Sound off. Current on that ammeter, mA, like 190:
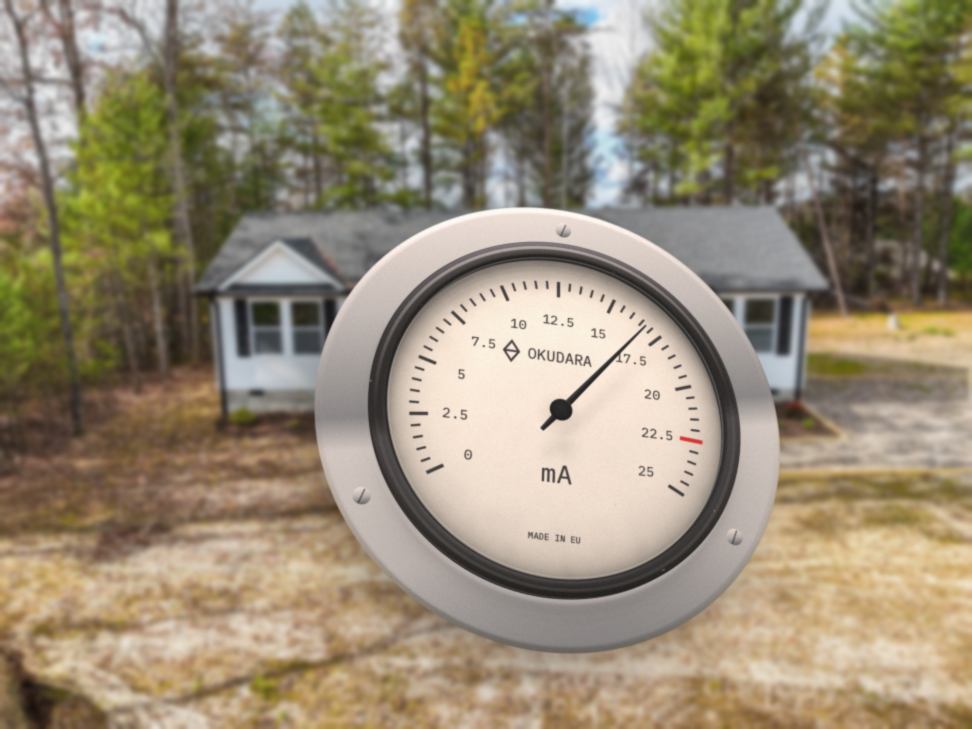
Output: 16.75
